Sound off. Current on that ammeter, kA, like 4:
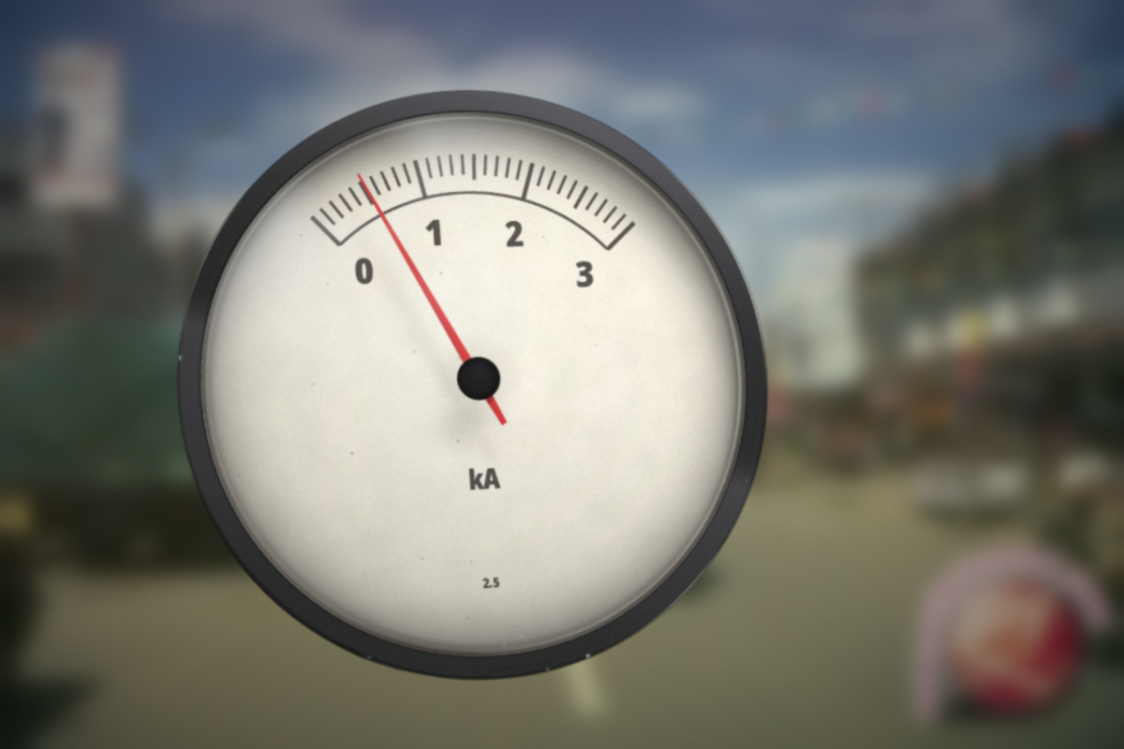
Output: 0.5
